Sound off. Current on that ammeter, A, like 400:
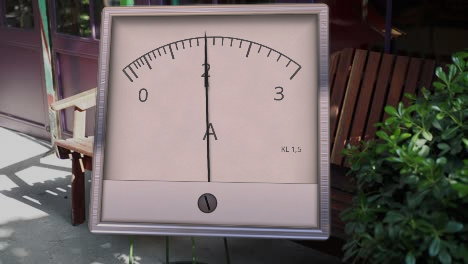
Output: 2
